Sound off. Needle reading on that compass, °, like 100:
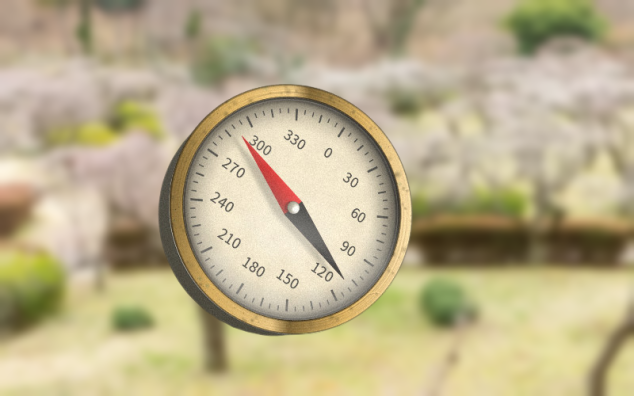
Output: 290
